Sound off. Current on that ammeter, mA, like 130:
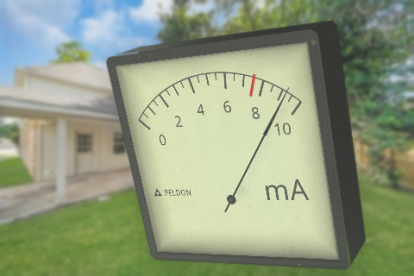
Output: 9.25
